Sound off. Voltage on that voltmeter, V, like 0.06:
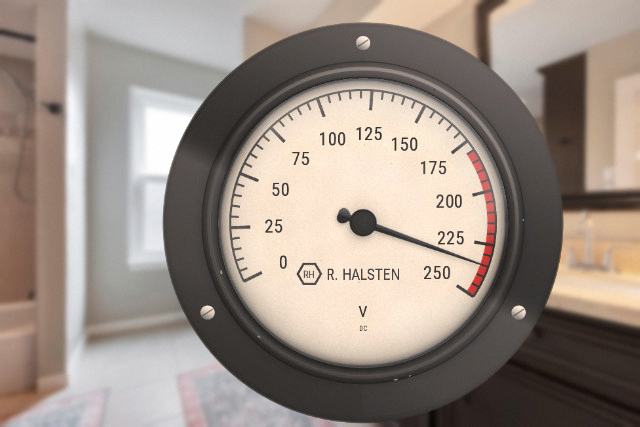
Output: 235
